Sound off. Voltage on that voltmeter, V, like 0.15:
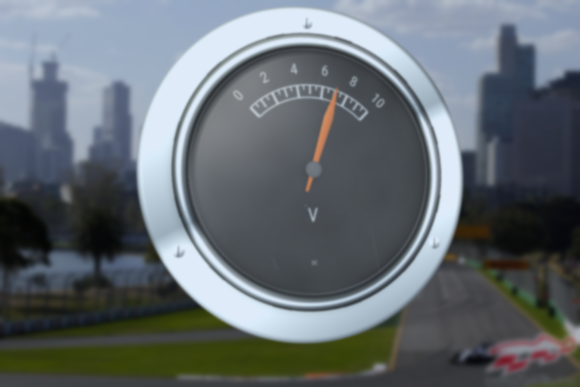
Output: 7
